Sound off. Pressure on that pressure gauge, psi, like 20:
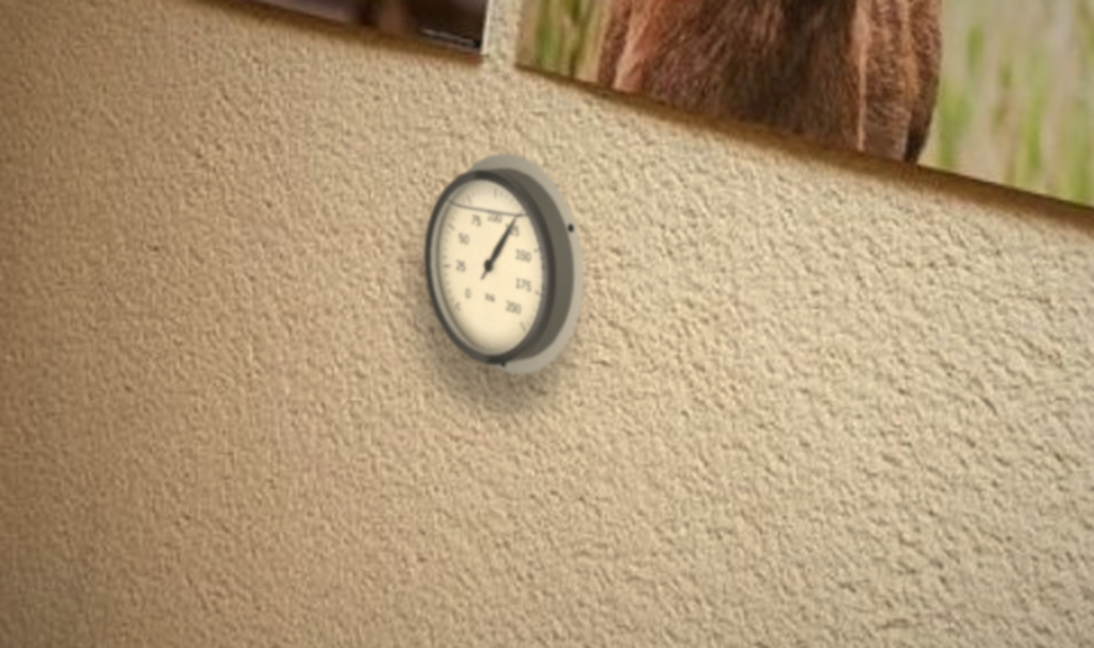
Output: 125
